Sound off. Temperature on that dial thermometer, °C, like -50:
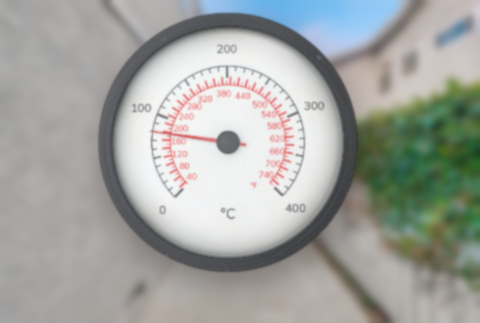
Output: 80
